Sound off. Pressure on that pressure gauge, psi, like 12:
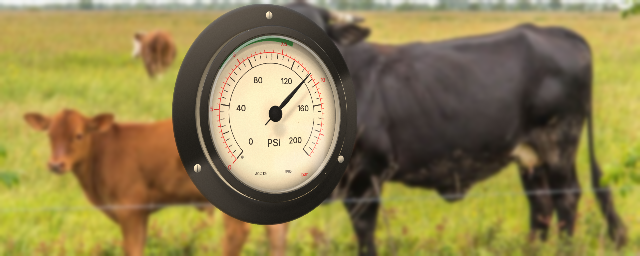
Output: 135
